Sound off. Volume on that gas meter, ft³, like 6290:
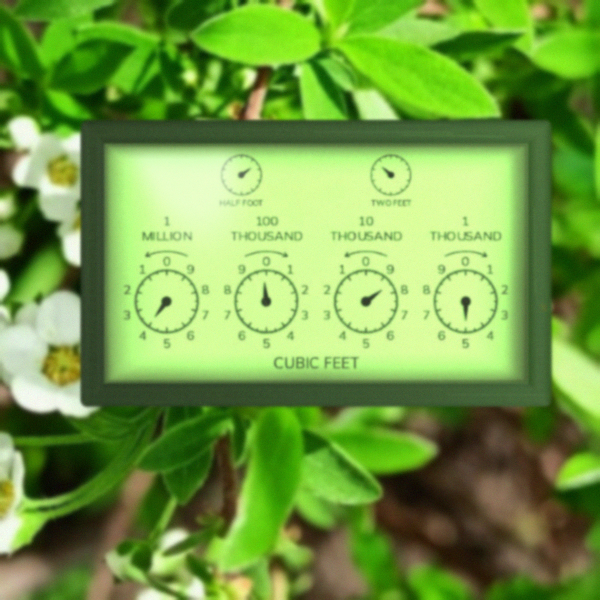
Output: 398500
